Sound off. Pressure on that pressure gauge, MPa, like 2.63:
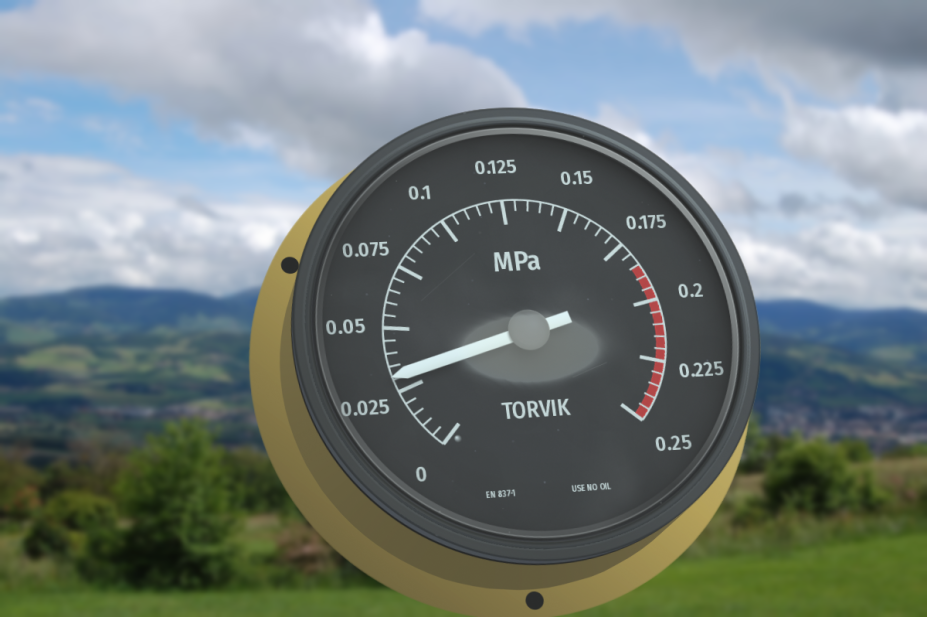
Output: 0.03
